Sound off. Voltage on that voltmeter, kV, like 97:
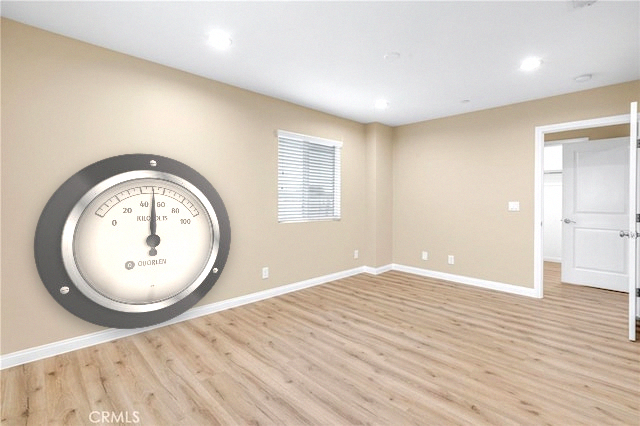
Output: 50
